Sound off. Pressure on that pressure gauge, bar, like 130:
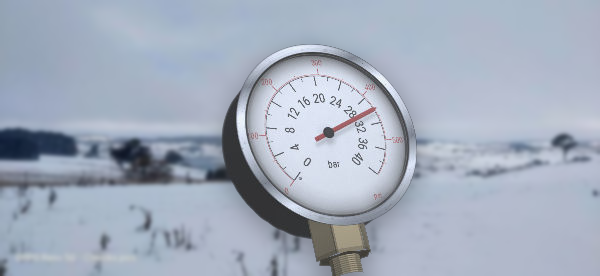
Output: 30
